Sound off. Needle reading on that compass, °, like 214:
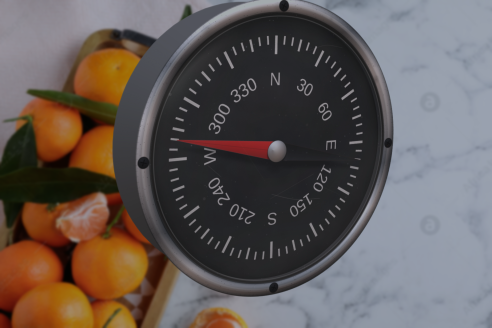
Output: 280
